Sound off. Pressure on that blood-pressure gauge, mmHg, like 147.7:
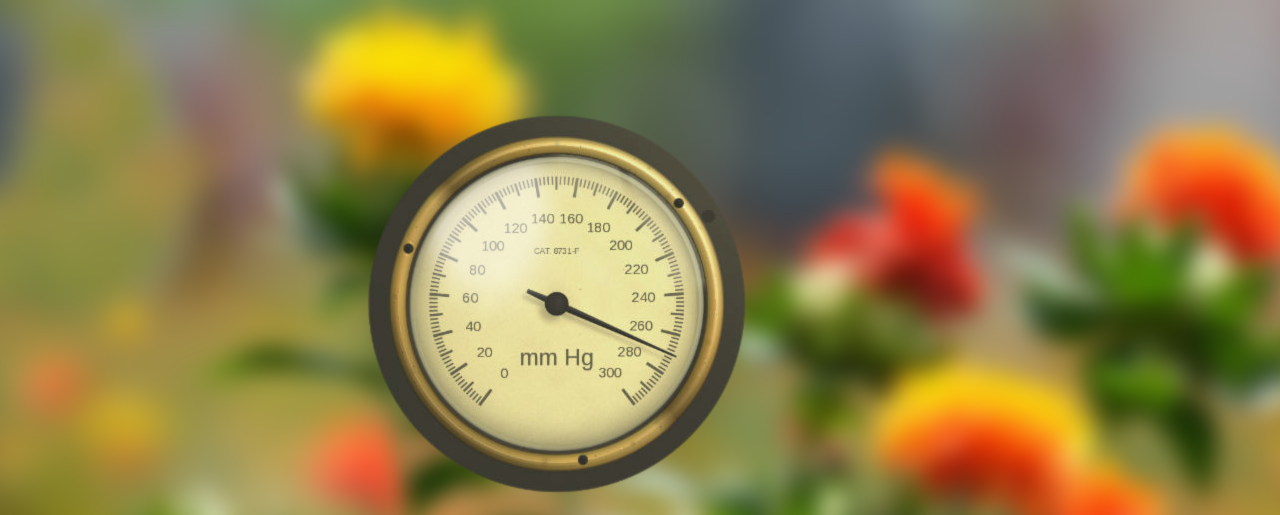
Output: 270
